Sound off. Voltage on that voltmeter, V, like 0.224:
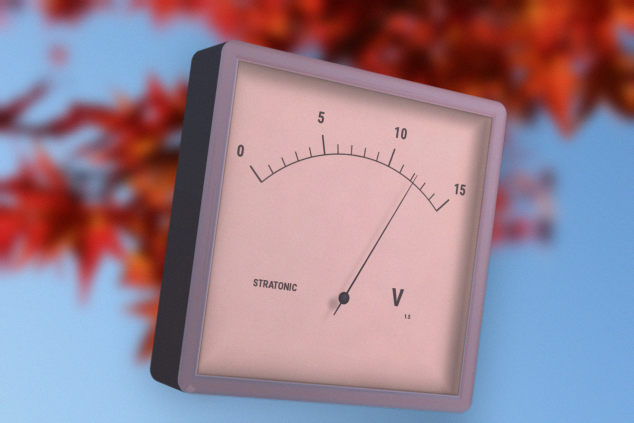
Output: 12
